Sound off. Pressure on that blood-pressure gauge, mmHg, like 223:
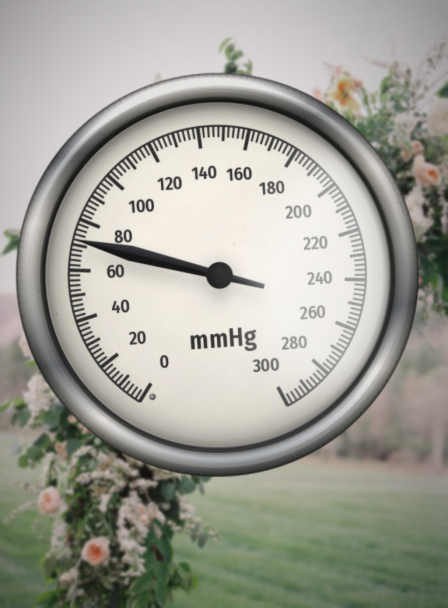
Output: 72
